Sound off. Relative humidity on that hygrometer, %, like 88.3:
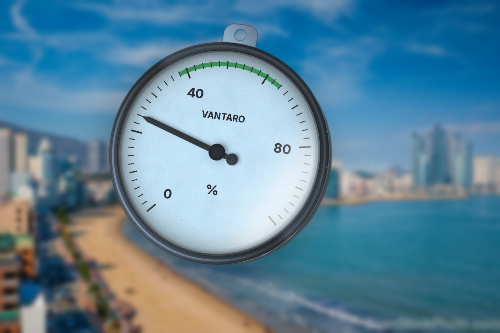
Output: 24
